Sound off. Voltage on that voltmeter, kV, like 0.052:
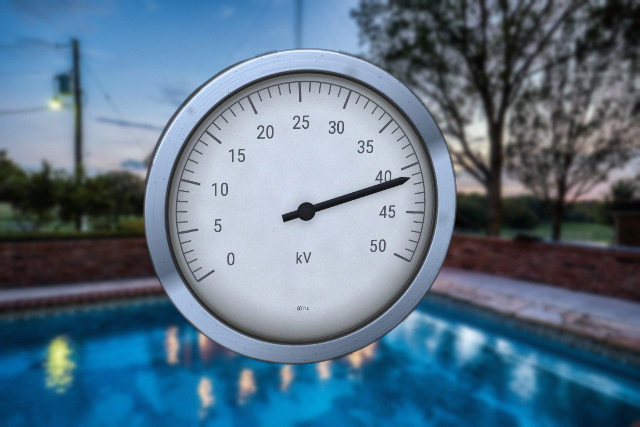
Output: 41
